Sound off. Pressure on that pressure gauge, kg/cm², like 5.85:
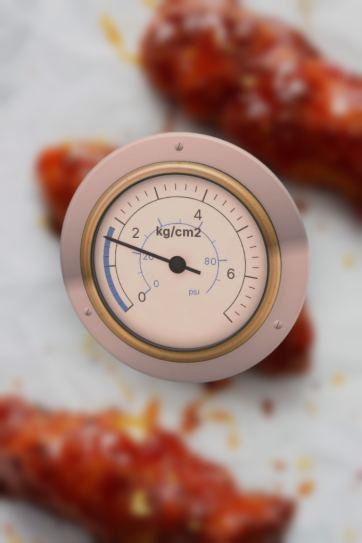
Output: 1.6
